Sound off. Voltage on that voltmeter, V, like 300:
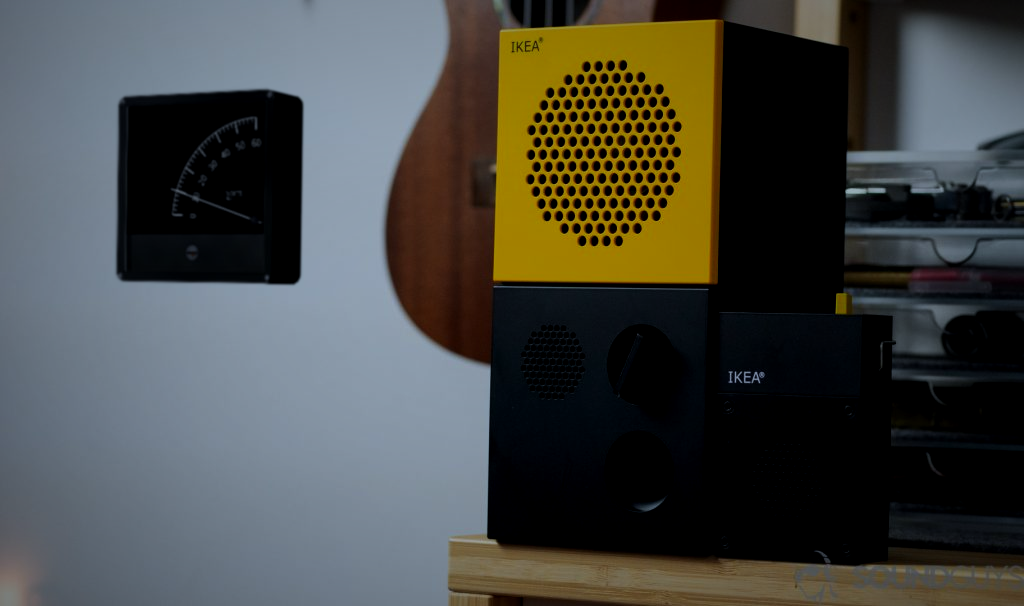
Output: 10
